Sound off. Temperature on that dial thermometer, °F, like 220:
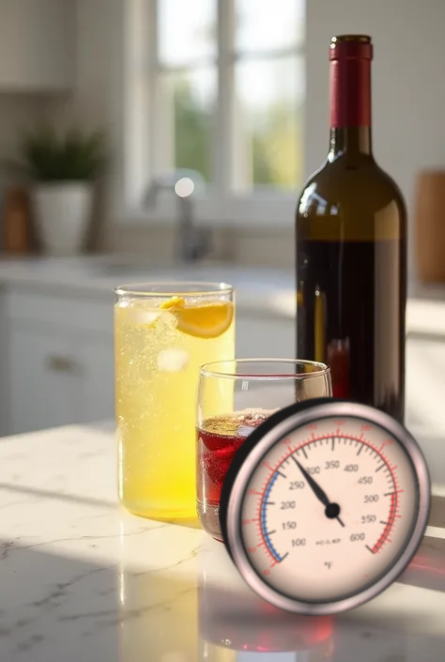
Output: 280
